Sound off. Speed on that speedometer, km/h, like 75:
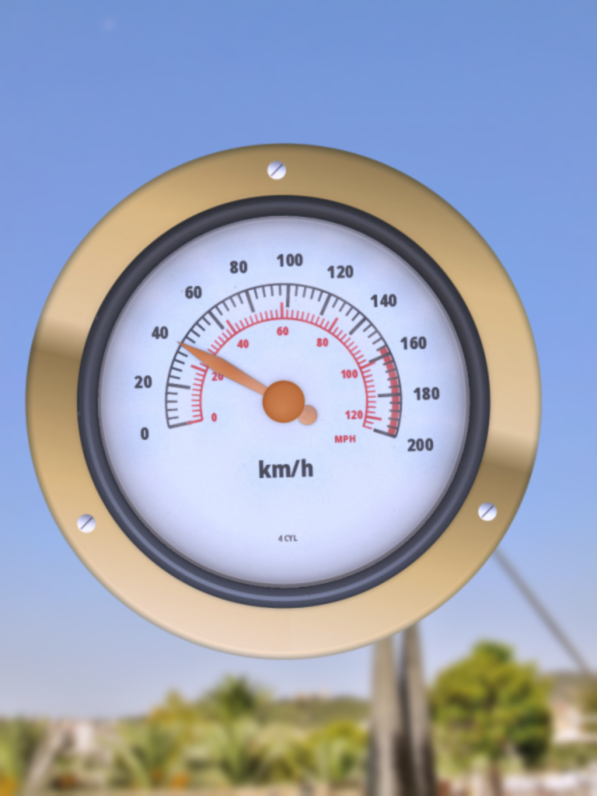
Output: 40
